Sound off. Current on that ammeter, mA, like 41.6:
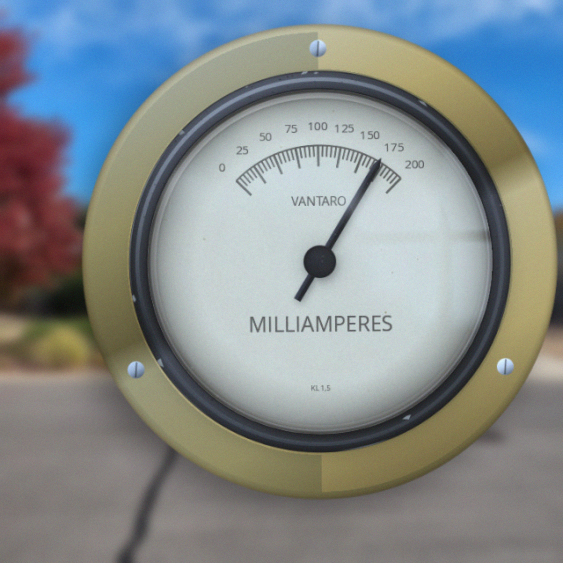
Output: 170
